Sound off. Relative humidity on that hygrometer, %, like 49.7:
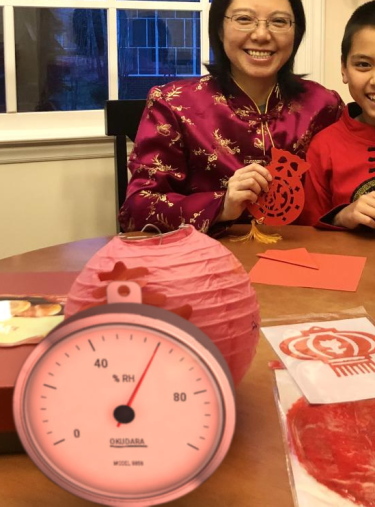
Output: 60
